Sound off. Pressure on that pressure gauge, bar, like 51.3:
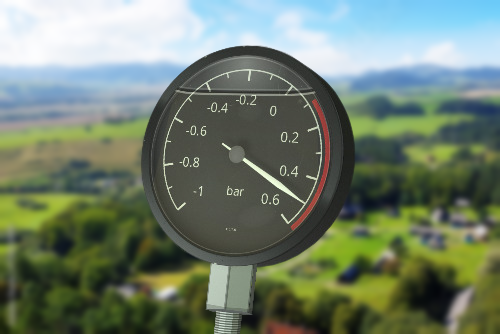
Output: 0.5
